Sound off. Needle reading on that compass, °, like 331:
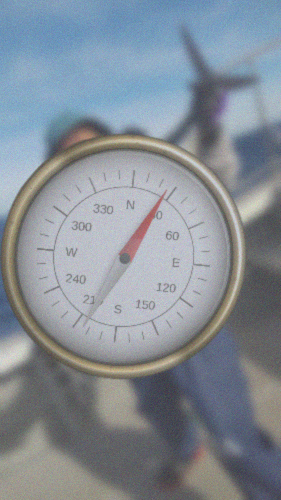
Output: 25
